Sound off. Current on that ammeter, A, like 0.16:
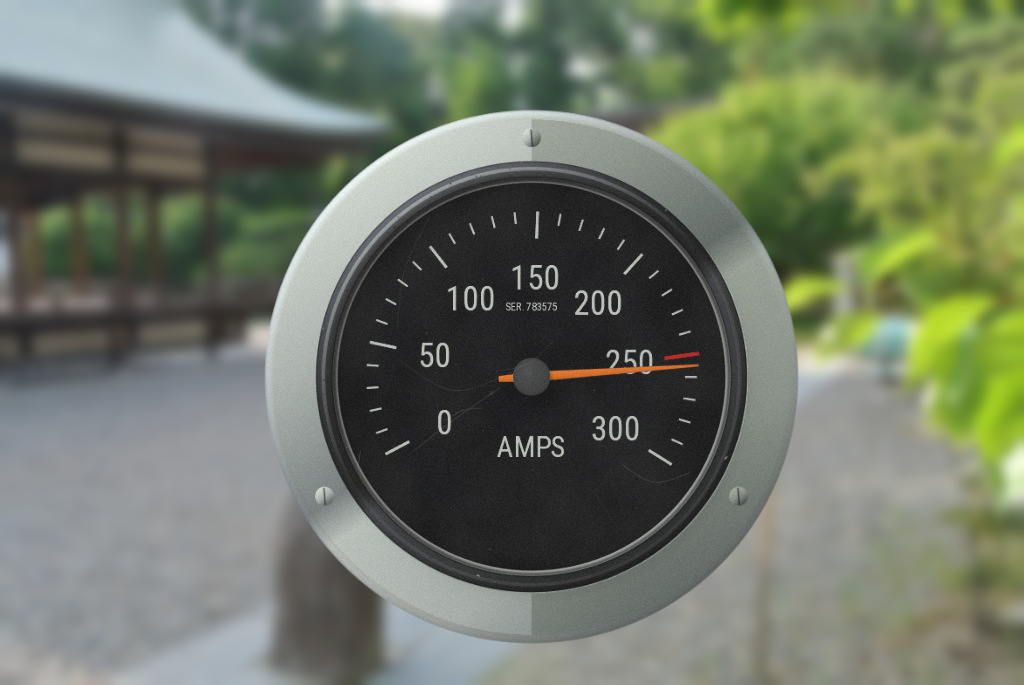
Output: 255
